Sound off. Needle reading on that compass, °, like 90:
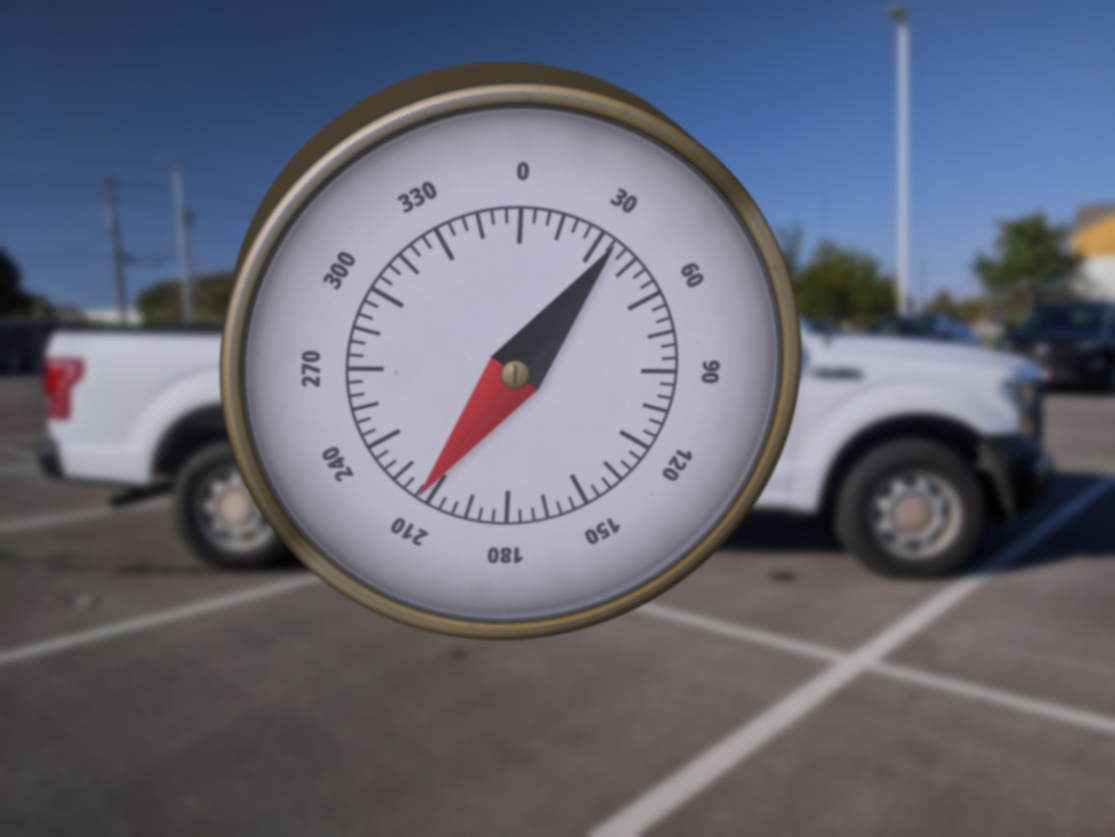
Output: 215
